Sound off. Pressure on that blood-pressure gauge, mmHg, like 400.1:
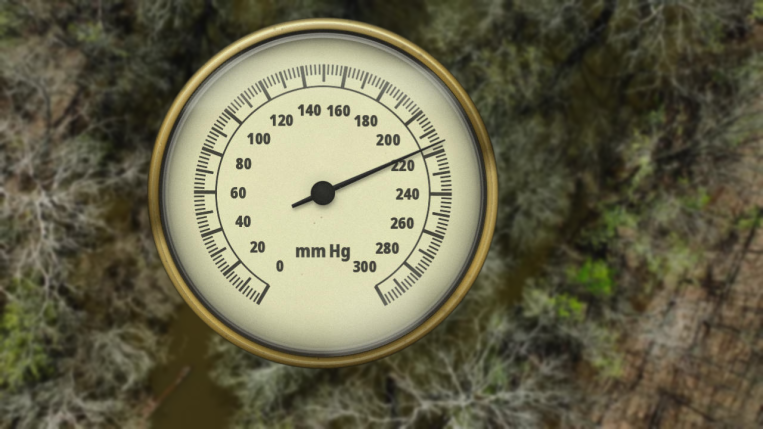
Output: 216
